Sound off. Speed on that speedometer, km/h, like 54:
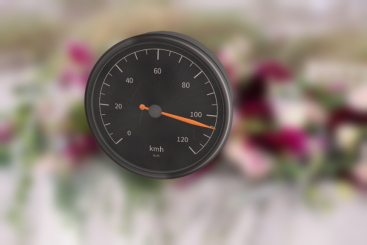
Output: 105
